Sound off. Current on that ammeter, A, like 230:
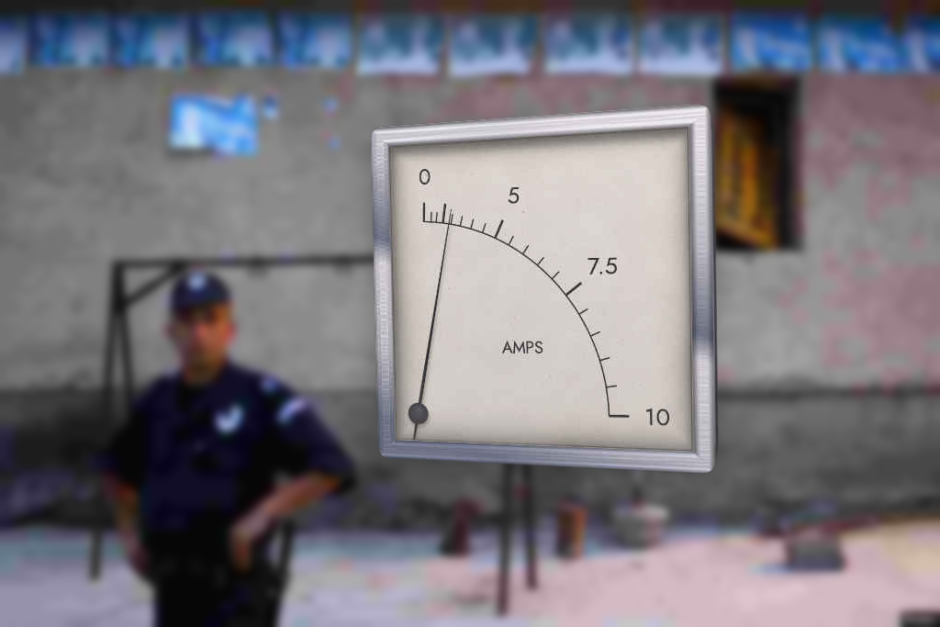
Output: 3
